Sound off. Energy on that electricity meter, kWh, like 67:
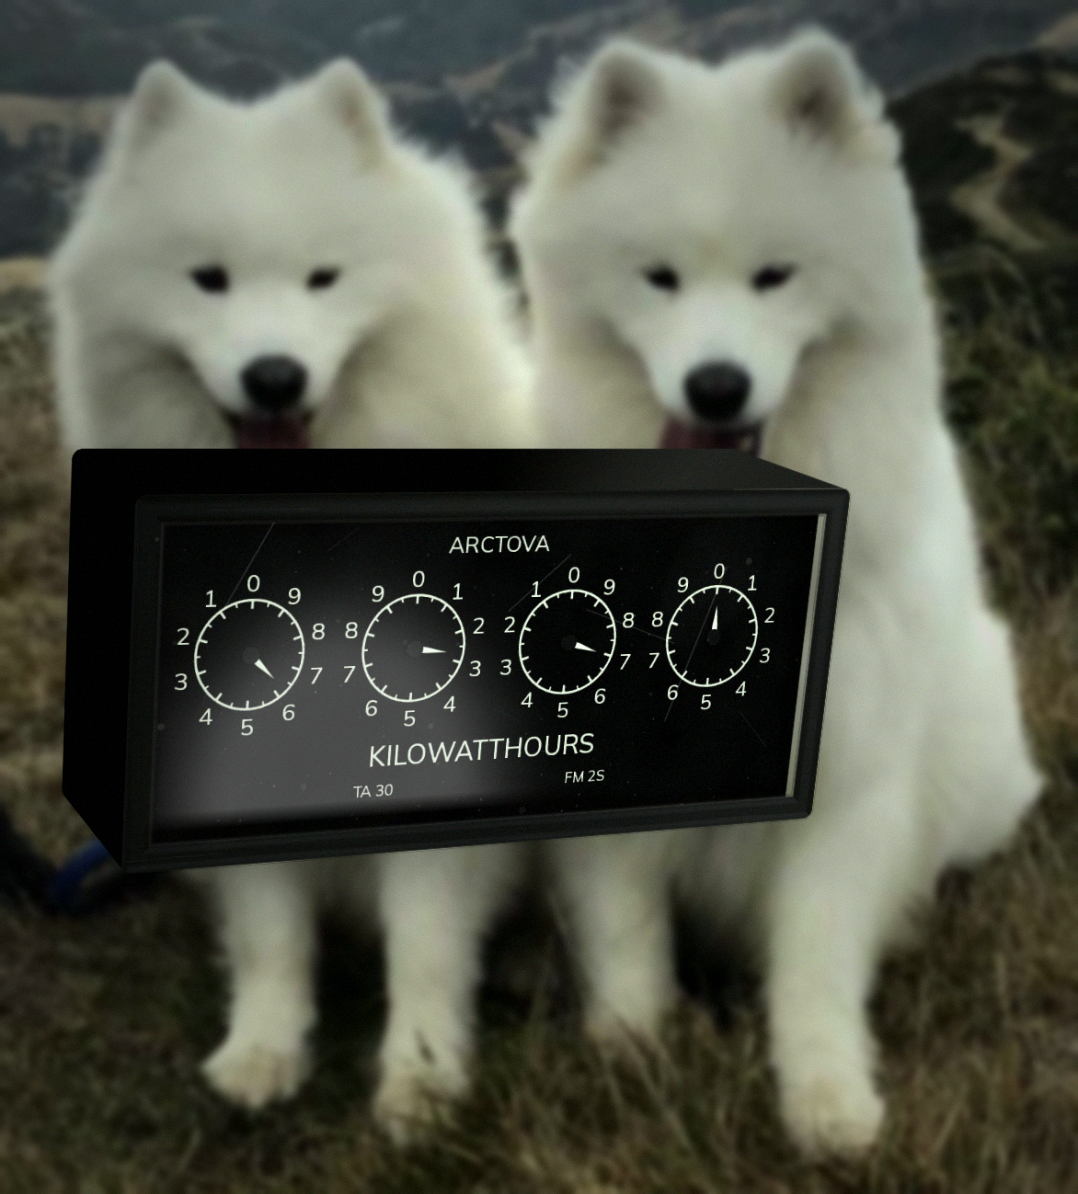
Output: 6270
